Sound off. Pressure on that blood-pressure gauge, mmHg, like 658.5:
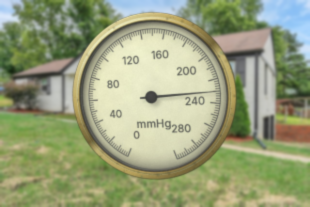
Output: 230
